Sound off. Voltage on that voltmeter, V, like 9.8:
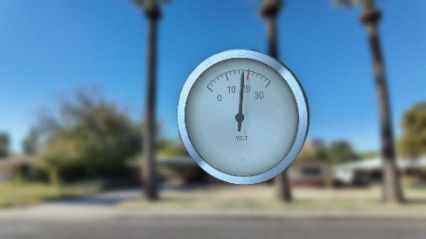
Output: 18
